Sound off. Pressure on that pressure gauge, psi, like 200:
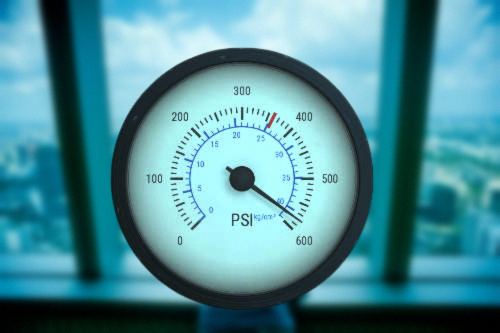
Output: 580
